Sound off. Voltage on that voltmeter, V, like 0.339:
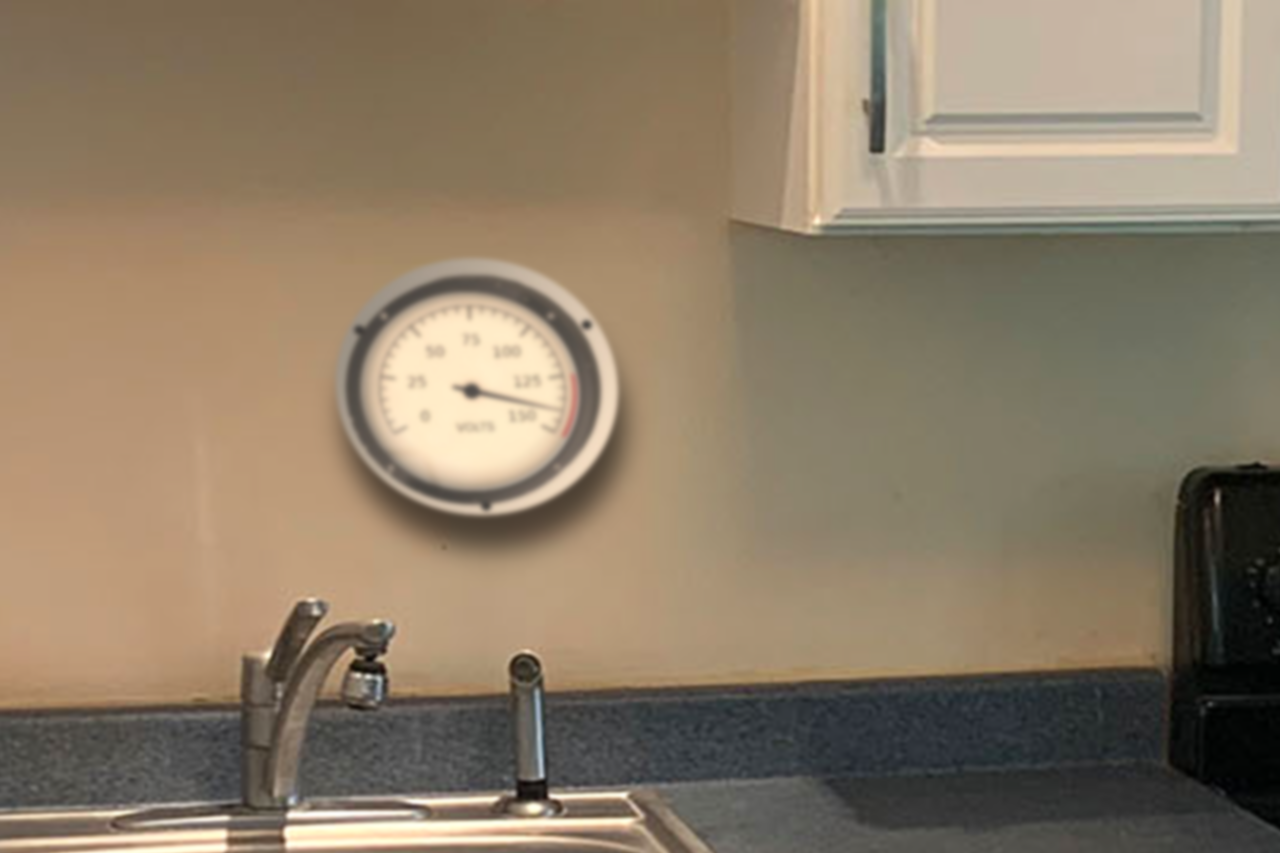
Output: 140
